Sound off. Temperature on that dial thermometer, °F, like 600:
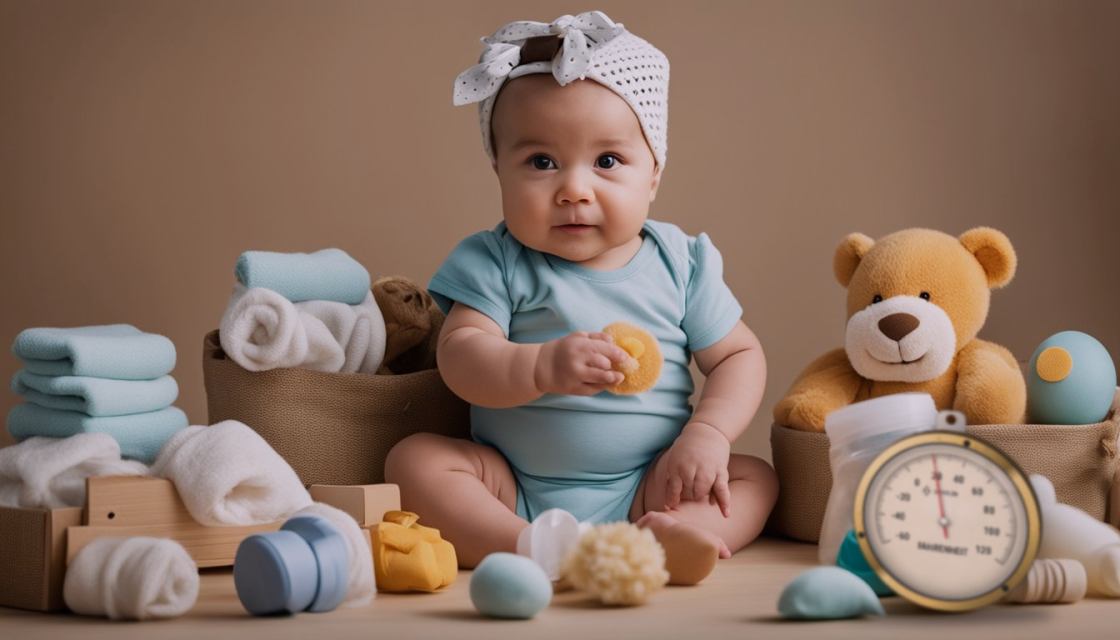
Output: 20
